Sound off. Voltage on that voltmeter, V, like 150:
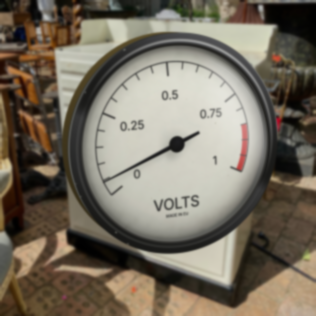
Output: 0.05
